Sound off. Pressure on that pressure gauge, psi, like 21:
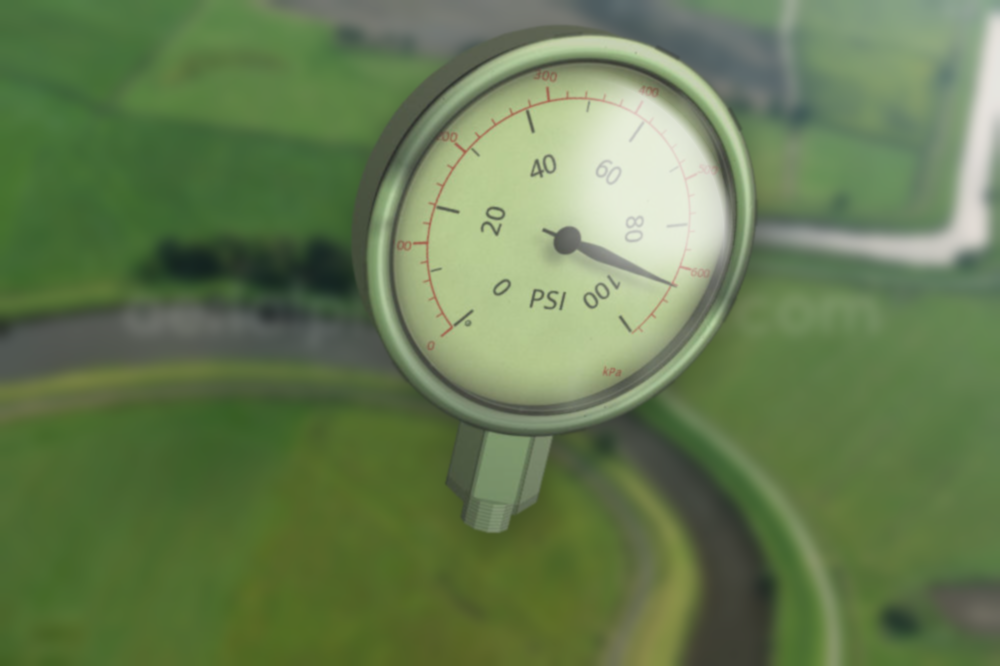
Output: 90
